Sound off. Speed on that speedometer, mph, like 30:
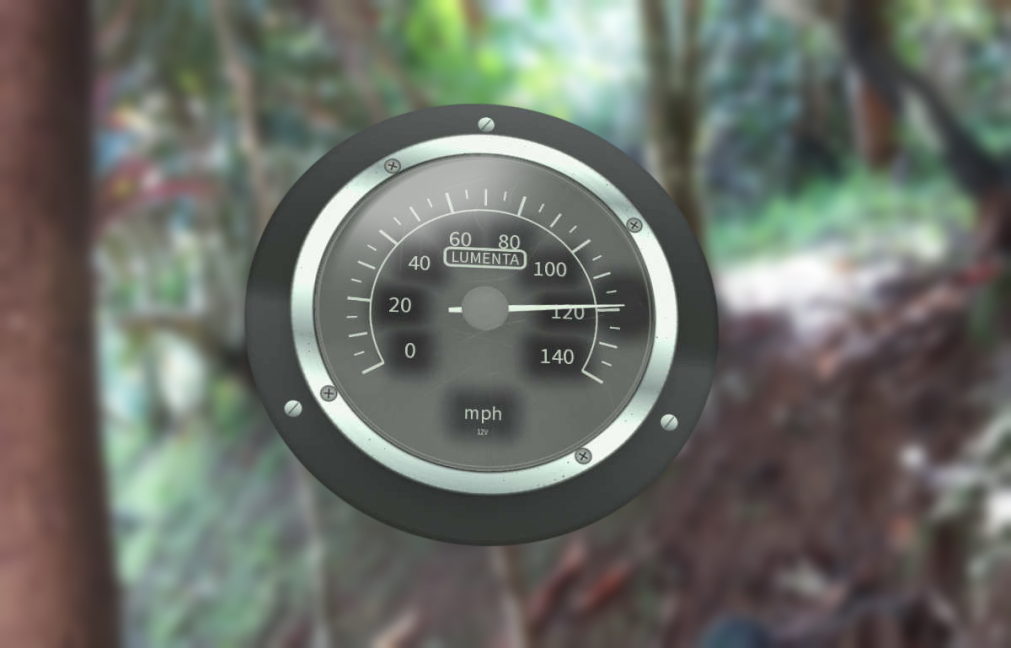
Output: 120
